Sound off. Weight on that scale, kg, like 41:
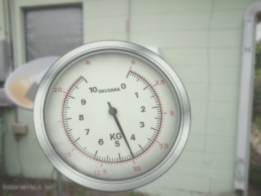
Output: 4.5
